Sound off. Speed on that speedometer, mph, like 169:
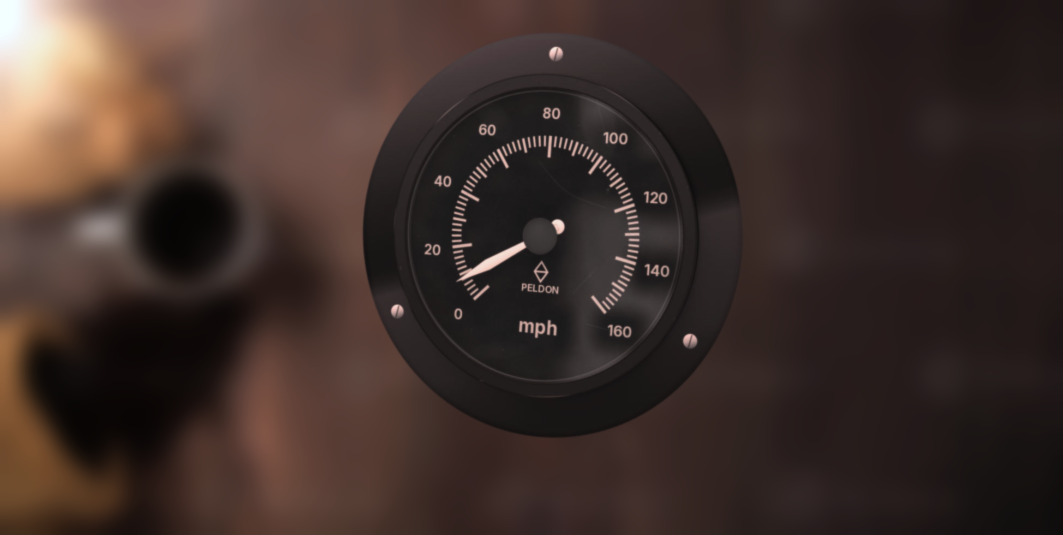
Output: 8
